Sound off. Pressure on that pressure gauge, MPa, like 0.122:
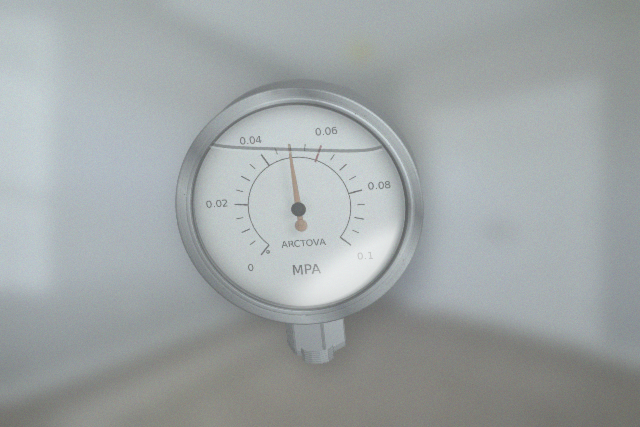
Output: 0.05
